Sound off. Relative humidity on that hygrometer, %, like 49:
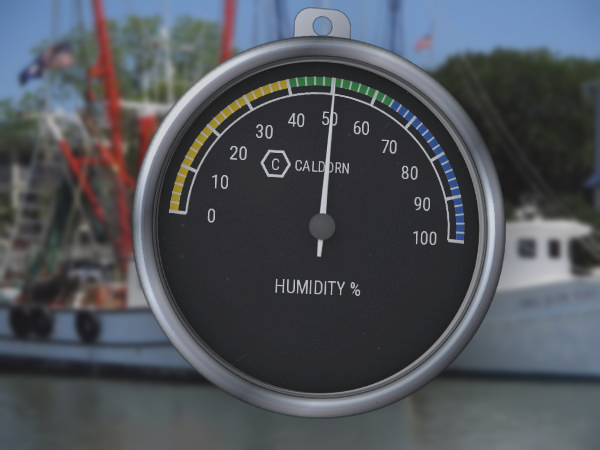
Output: 50
